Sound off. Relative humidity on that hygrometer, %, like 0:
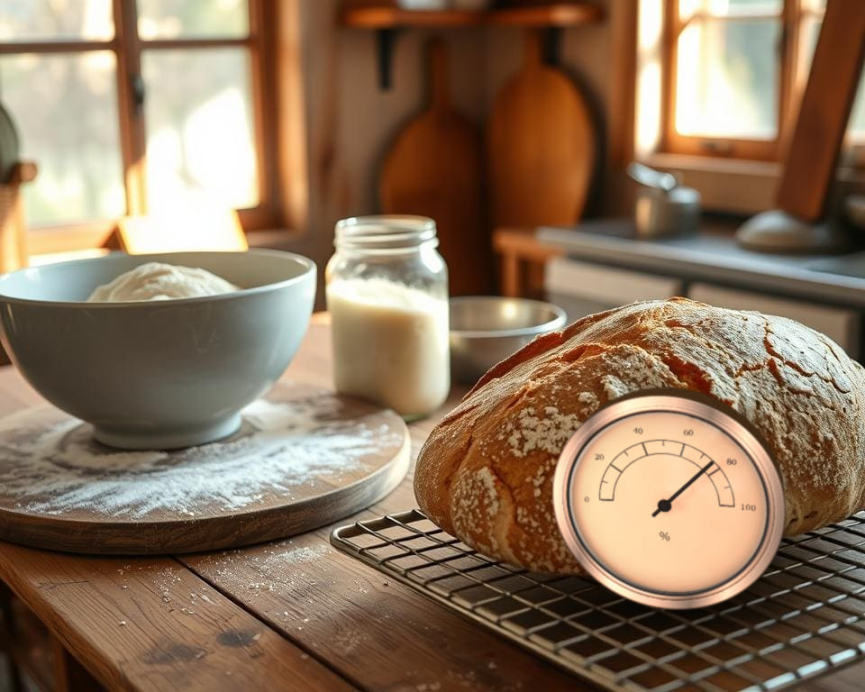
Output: 75
